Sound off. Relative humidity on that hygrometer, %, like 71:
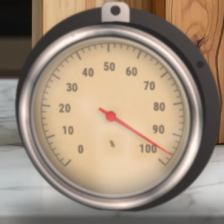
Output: 96
